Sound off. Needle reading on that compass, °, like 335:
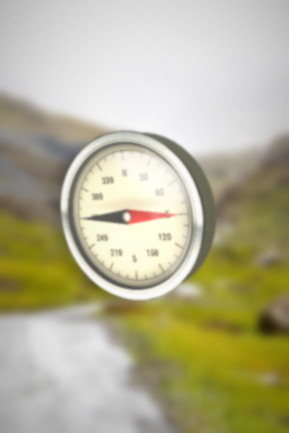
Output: 90
